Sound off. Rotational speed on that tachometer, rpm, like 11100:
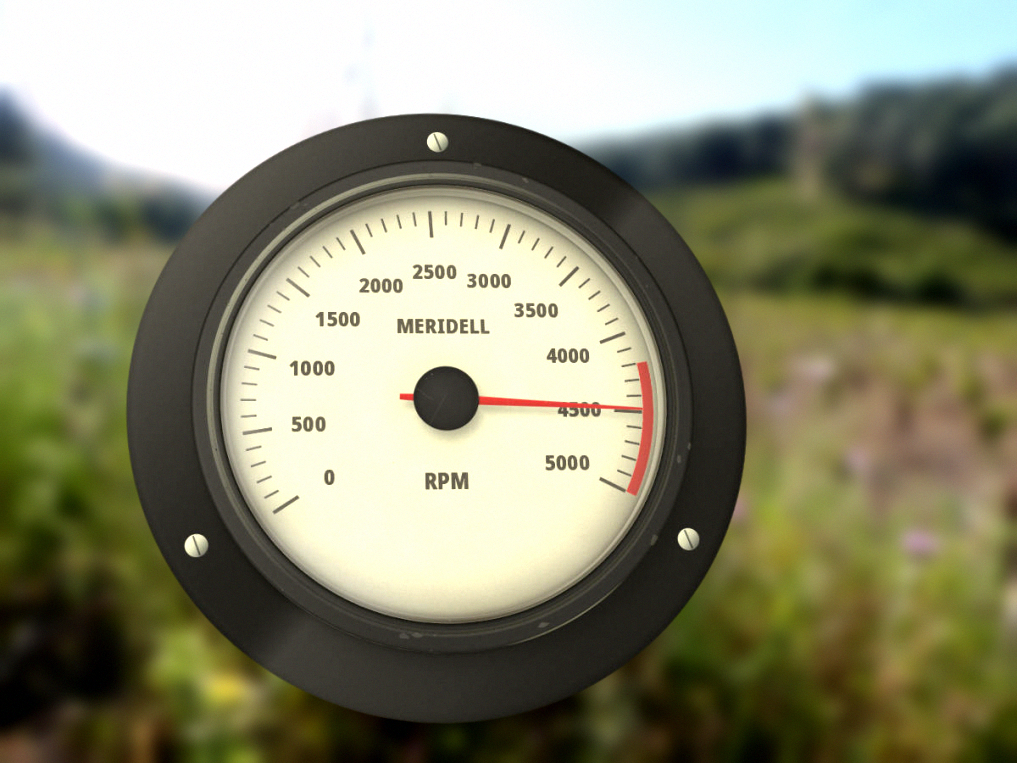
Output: 4500
